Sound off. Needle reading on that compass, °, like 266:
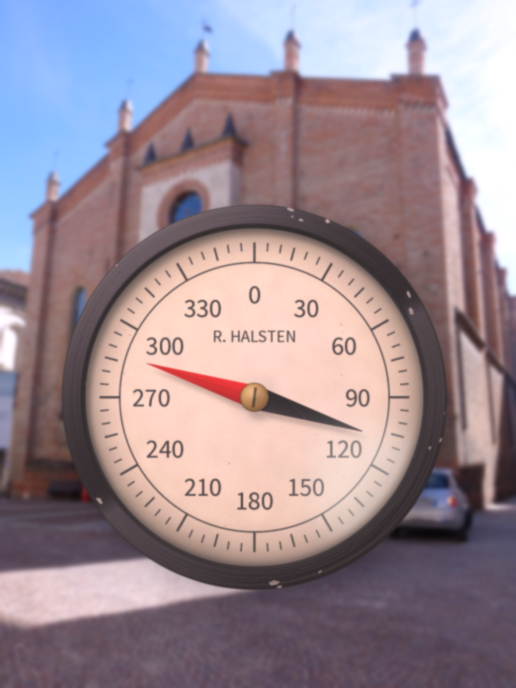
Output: 287.5
